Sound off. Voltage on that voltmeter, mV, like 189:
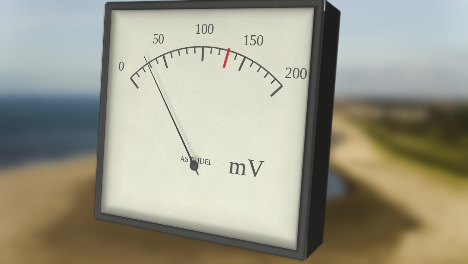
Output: 30
